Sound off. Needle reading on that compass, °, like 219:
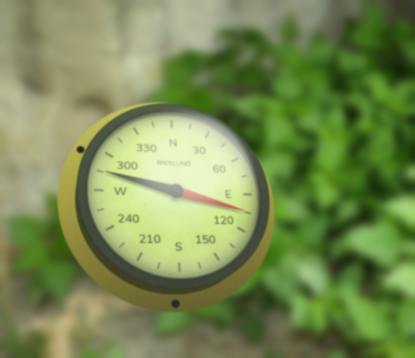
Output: 105
